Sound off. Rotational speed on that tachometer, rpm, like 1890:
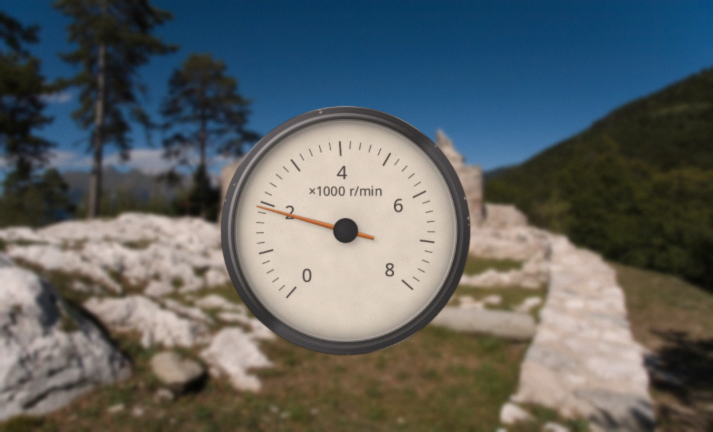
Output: 1900
